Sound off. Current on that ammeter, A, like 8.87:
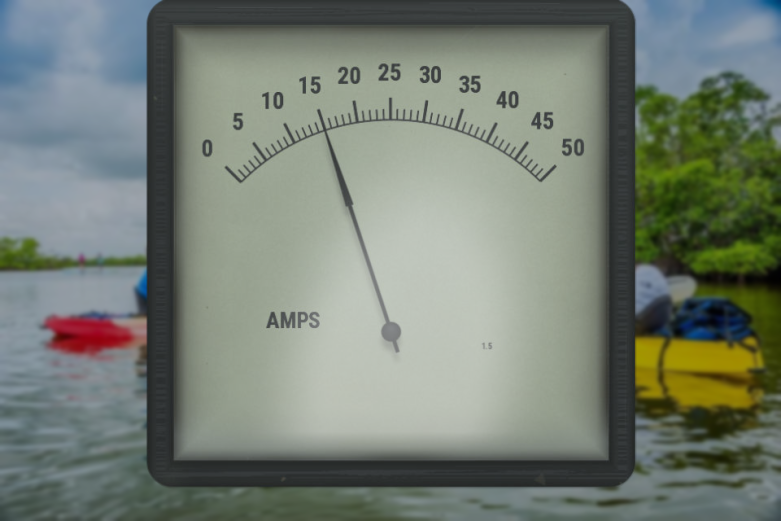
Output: 15
